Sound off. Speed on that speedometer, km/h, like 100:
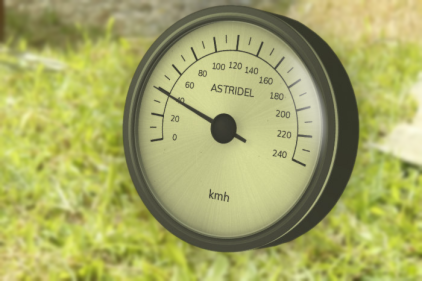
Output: 40
